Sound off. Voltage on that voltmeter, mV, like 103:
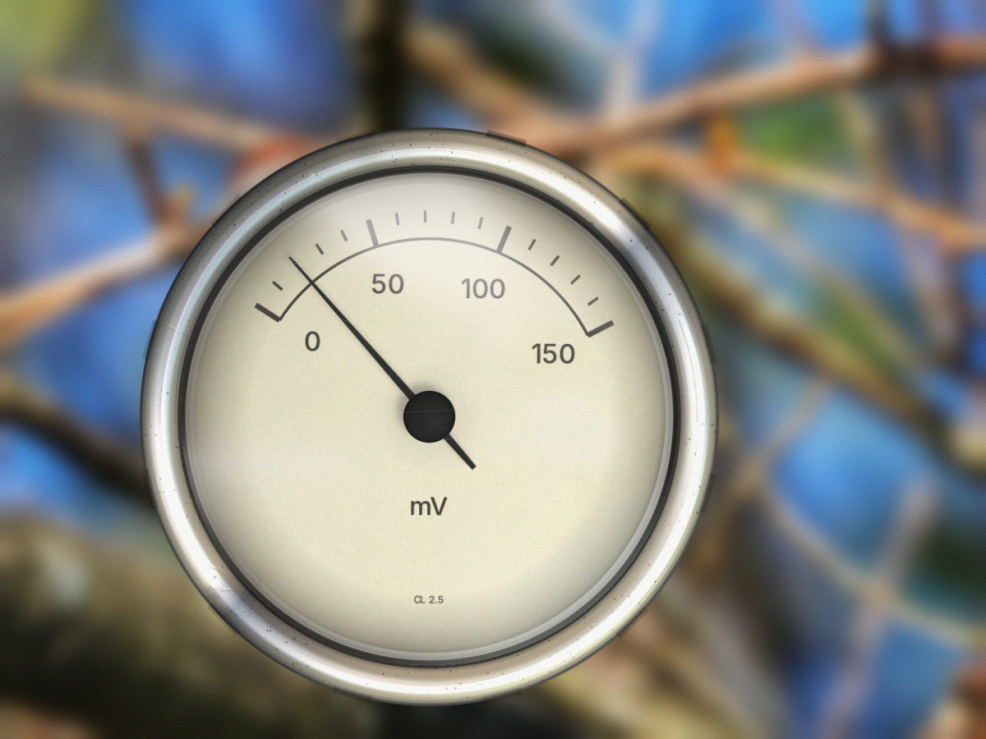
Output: 20
